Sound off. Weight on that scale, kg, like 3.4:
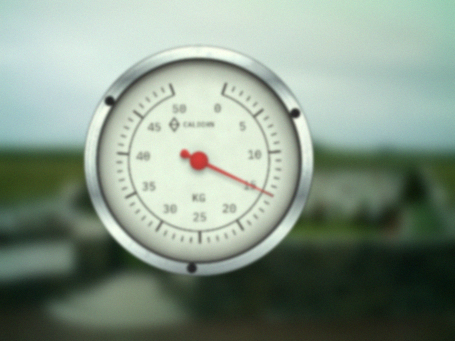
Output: 15
